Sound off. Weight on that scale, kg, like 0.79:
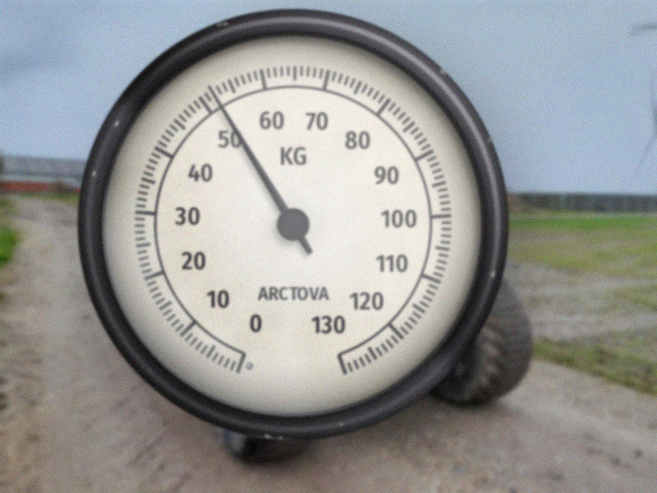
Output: 52
